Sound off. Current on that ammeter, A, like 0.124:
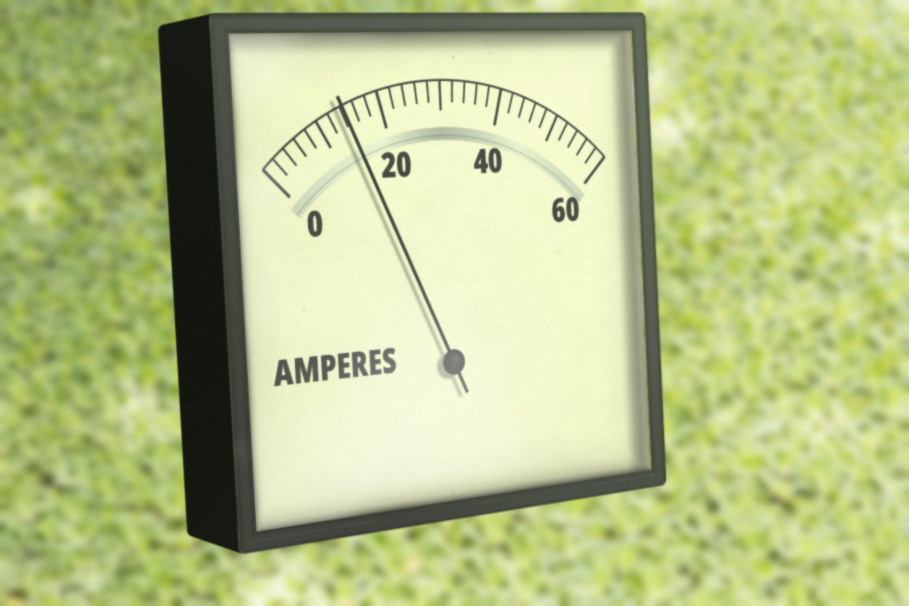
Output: 14
